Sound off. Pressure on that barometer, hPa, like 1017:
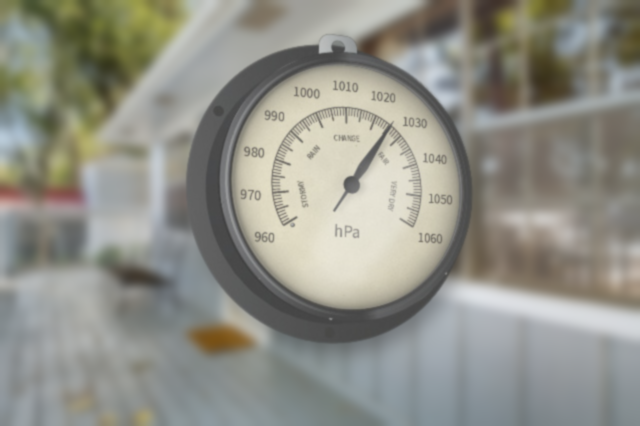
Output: 1025
